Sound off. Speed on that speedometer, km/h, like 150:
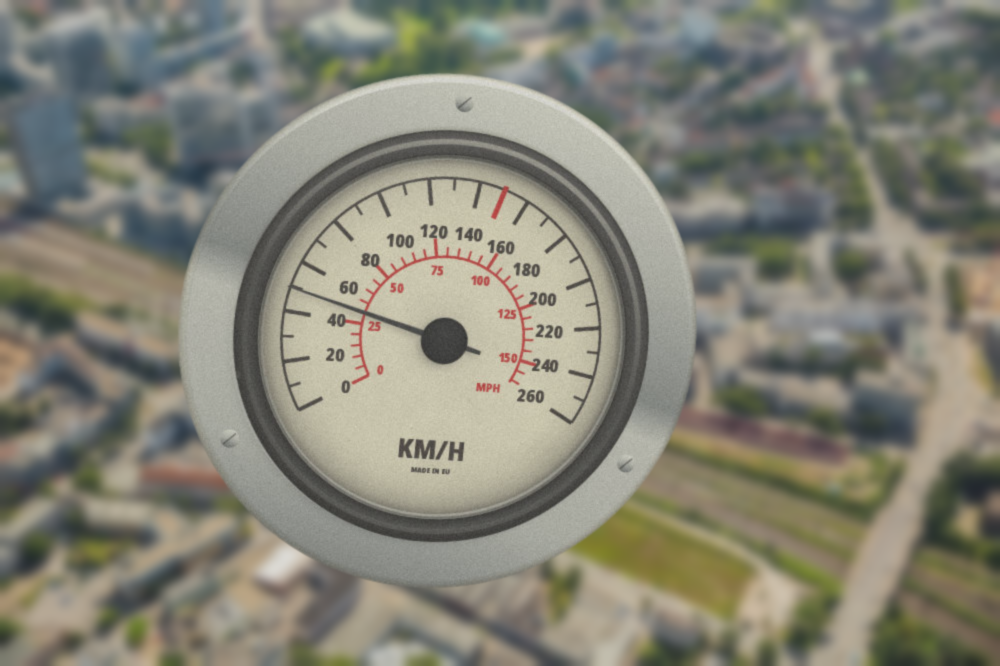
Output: 50
